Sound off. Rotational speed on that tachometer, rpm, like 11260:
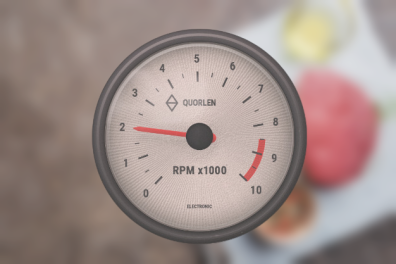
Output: 2000
